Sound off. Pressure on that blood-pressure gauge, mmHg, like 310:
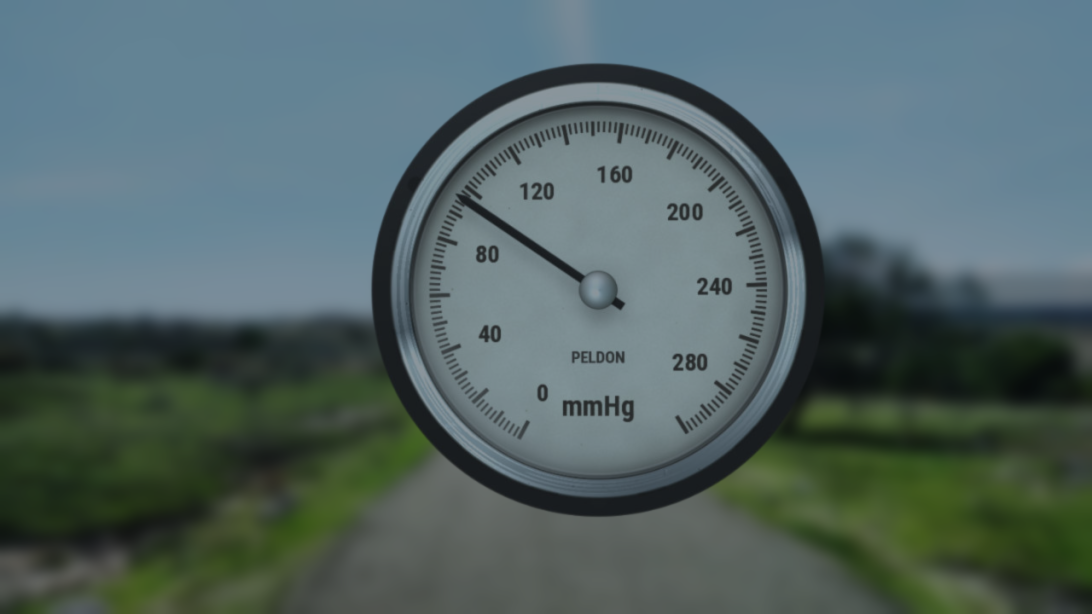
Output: 96
